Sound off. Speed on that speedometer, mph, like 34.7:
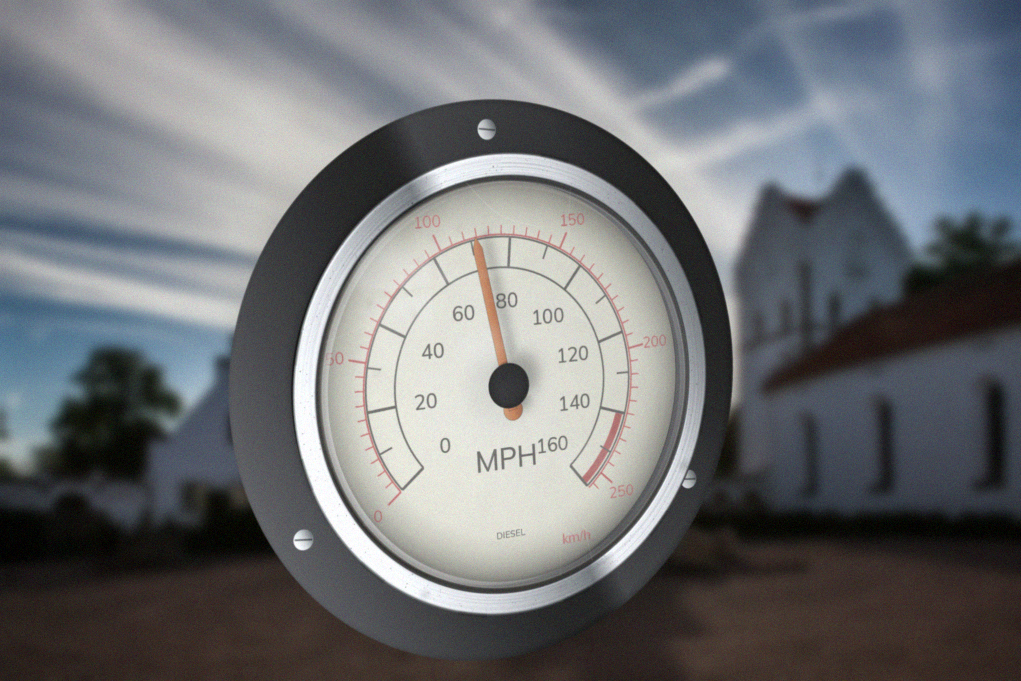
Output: 70
